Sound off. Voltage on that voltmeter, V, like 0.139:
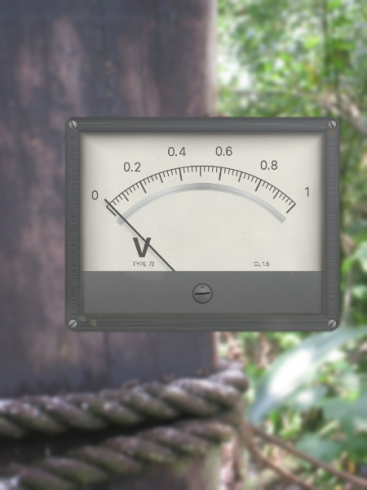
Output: 0.02
